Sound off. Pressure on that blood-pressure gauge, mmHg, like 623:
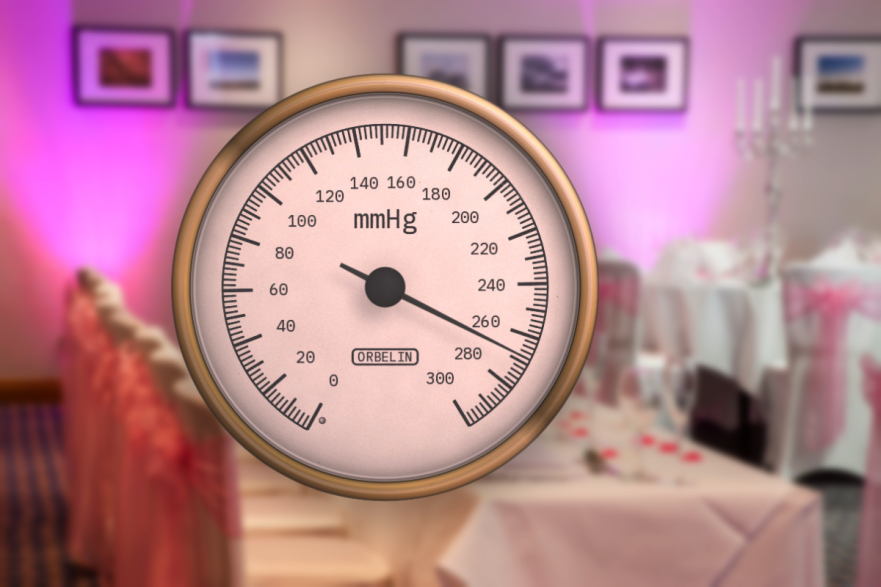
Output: 268
